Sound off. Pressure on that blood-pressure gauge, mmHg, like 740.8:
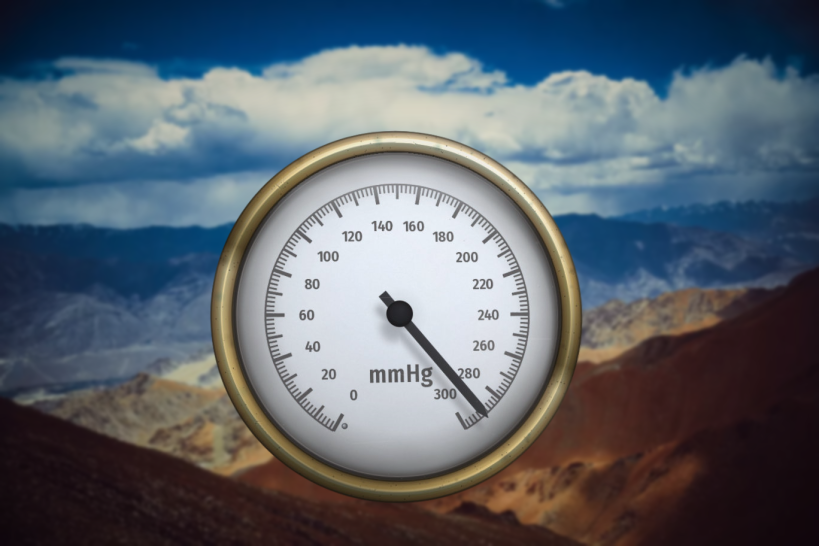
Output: 290
